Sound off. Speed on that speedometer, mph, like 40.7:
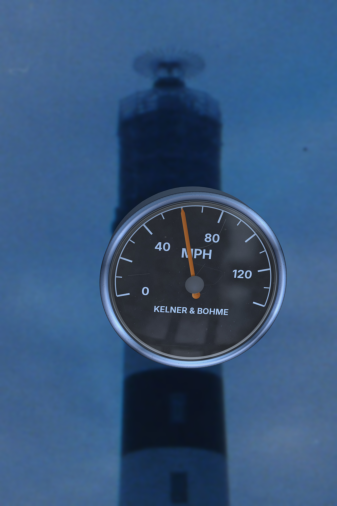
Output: 60
